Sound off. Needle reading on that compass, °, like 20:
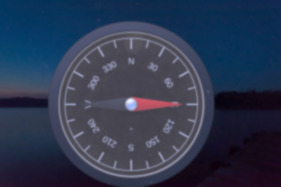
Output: 90
